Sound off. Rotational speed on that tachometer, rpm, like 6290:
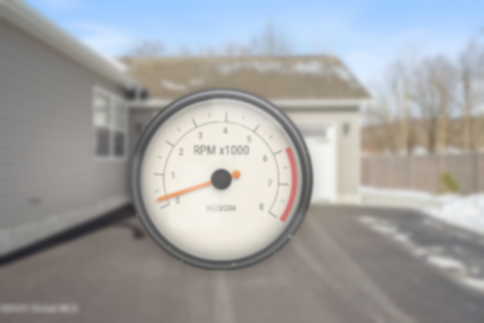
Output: 250
